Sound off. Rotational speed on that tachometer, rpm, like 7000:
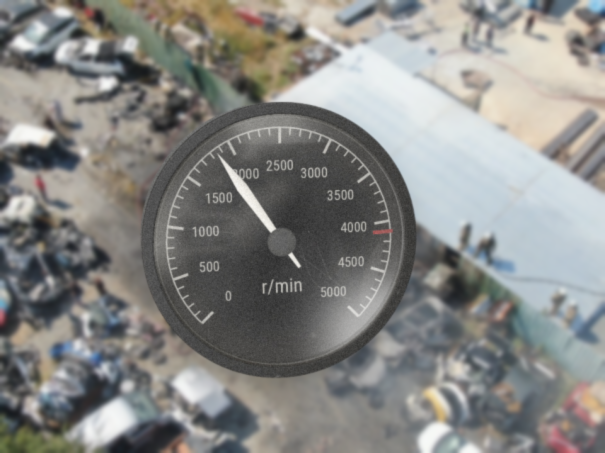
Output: 1850
